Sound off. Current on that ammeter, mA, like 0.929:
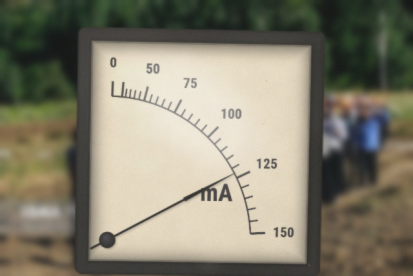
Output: 122.5
